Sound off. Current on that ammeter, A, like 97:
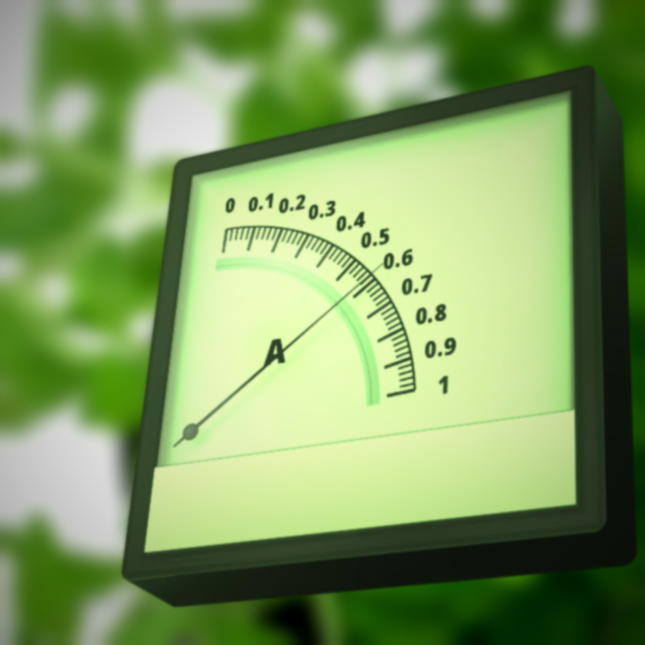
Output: 0.6
